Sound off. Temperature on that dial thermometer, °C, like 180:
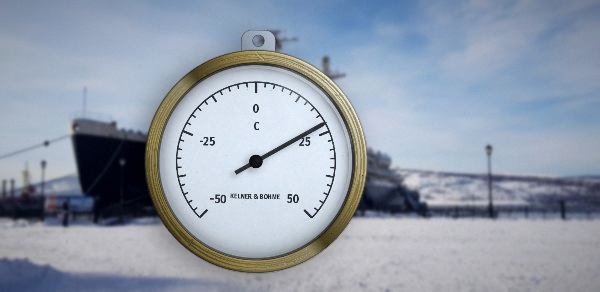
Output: 22.5
